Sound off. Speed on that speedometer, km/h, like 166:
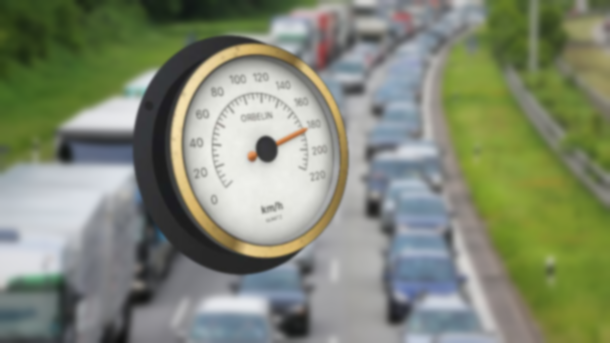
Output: 180
